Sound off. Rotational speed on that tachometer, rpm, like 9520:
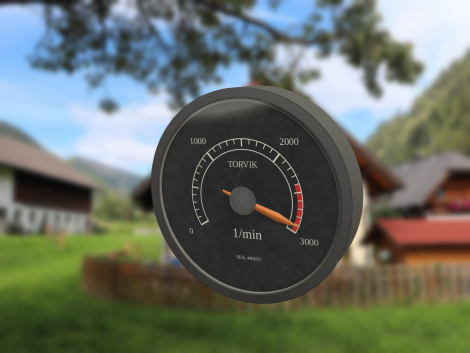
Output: 2900
